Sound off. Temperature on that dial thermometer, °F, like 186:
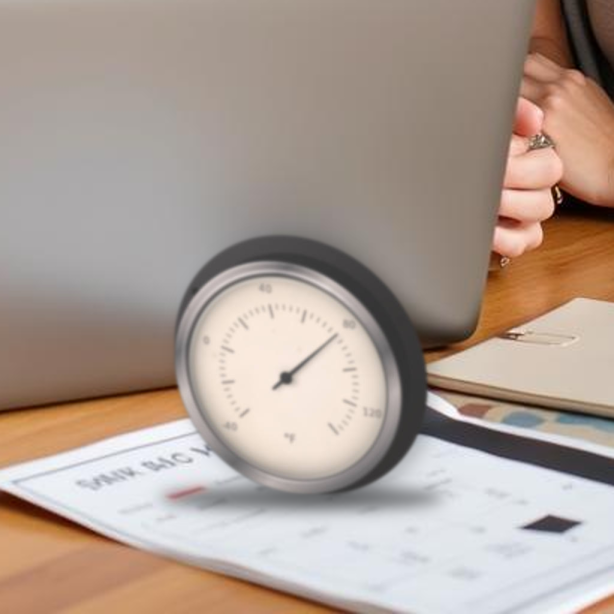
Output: 80
